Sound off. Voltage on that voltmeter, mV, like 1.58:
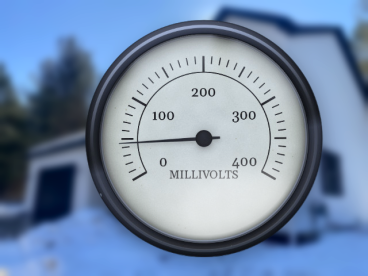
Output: 45
